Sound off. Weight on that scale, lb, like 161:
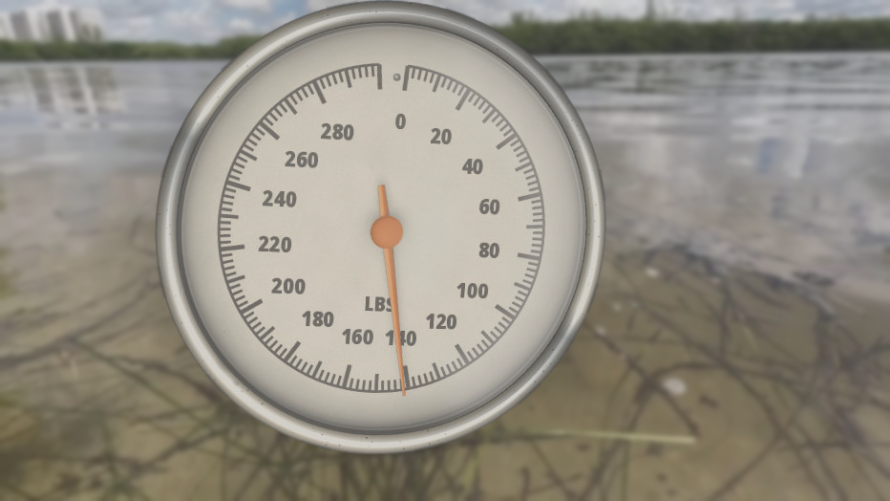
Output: 142
